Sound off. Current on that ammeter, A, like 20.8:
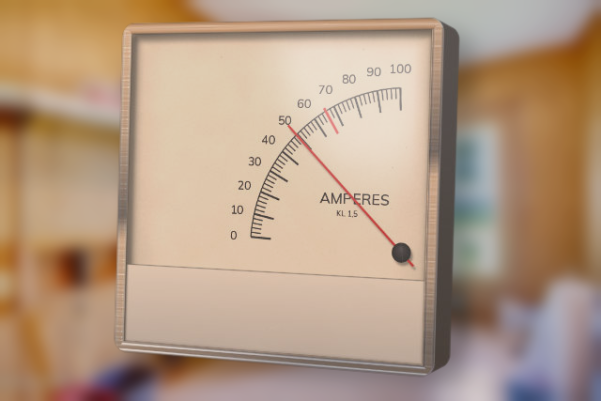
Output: 50
